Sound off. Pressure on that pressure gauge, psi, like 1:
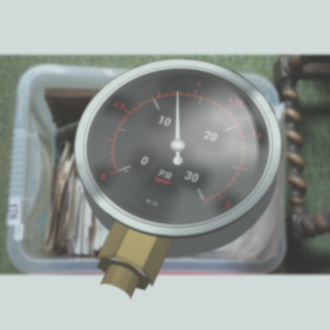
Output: 12.5
